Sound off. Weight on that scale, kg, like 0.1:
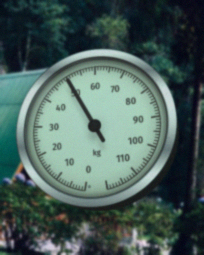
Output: 50
